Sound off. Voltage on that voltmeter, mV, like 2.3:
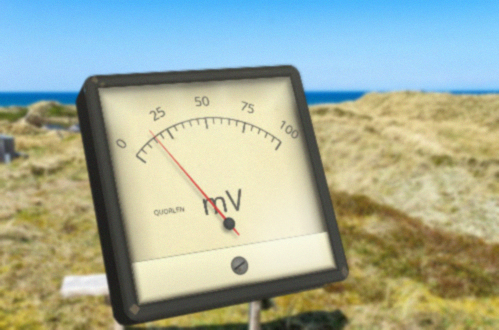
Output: 15
